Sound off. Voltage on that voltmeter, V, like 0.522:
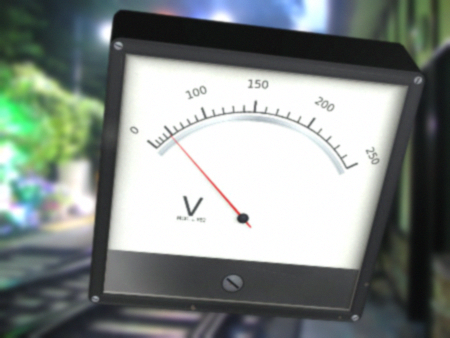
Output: 50
